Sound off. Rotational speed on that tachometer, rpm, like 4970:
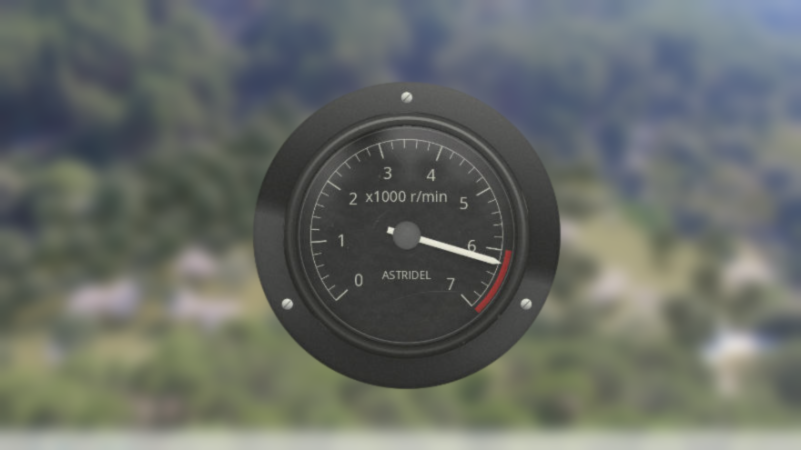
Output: 6200
